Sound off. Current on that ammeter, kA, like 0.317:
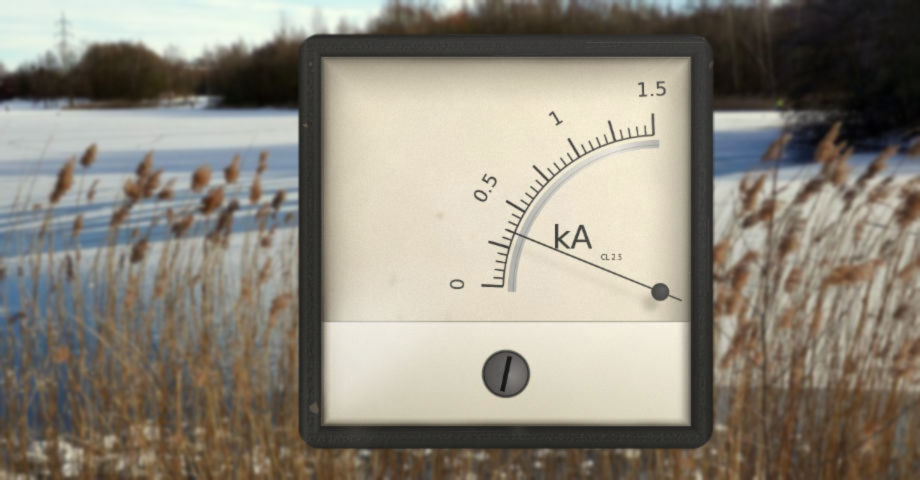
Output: 0.35
